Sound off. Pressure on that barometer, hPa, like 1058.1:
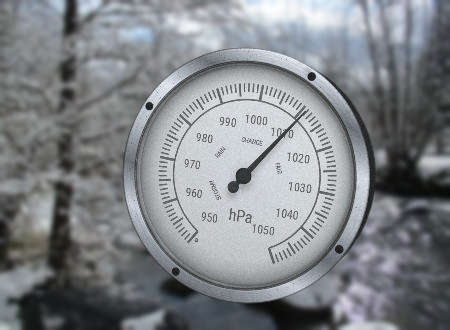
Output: 1011
